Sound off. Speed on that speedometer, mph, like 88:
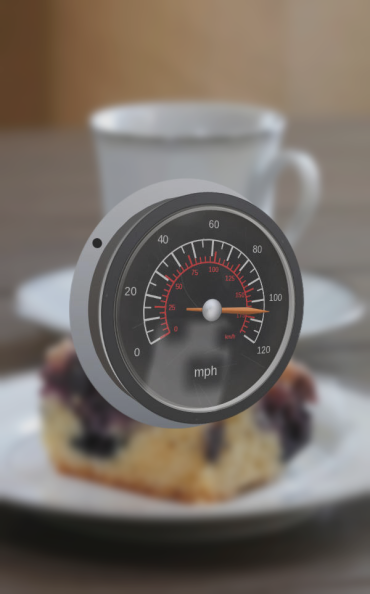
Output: 105
